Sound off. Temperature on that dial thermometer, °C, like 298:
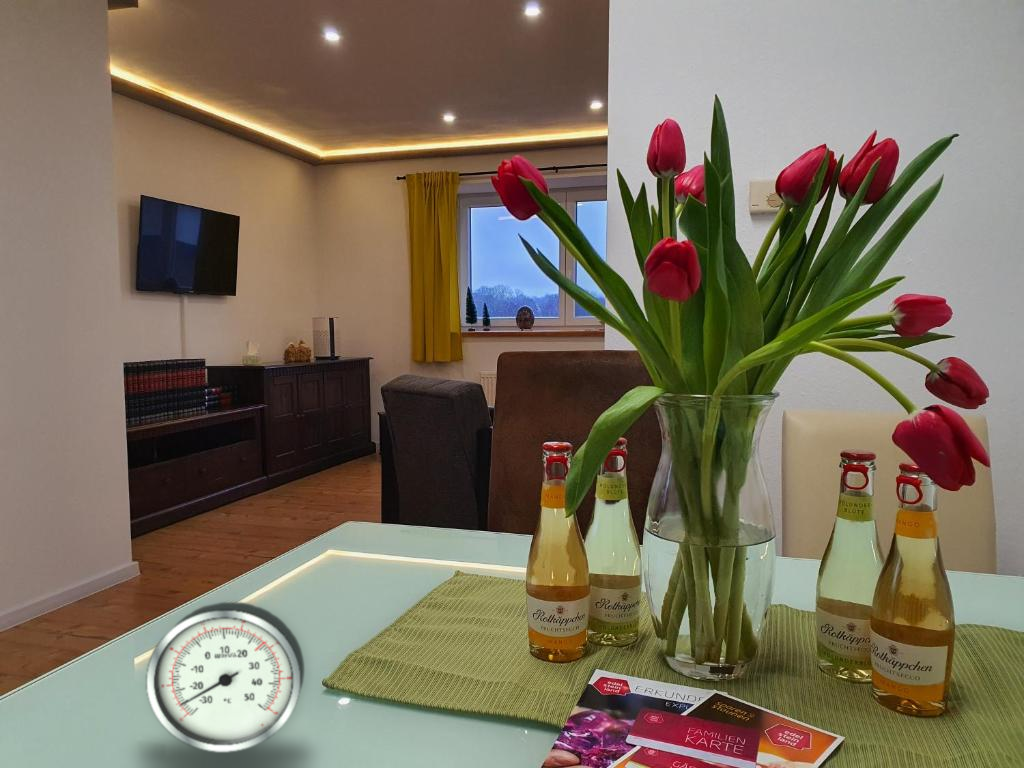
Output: -25
